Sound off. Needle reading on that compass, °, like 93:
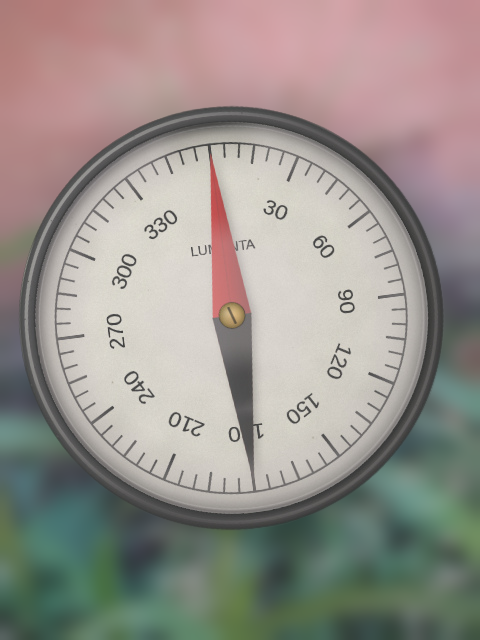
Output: 0
